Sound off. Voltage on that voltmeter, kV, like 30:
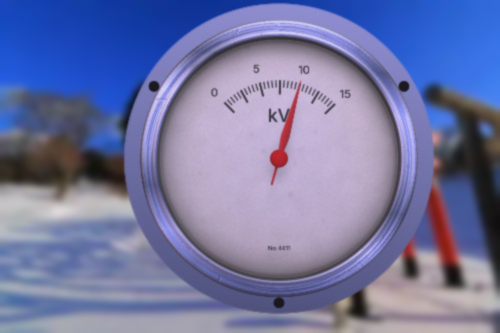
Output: 10
